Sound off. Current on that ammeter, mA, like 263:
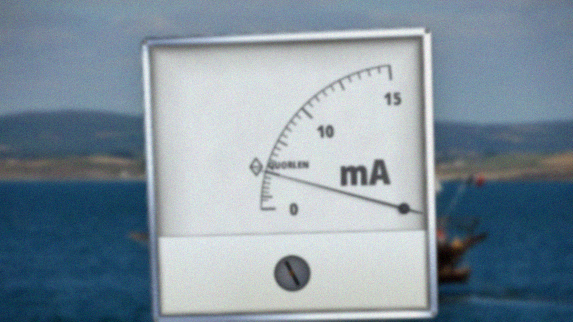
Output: 5
